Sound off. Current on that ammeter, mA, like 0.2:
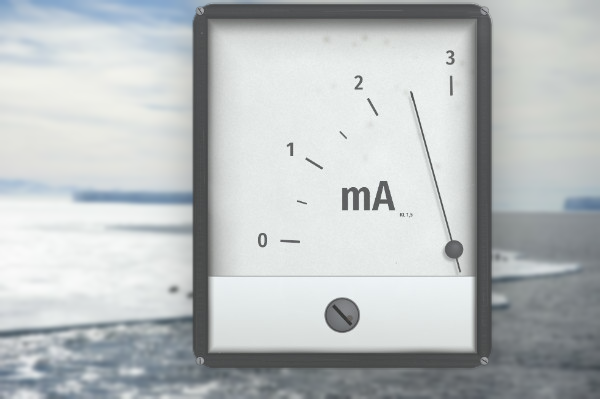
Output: 2.5
